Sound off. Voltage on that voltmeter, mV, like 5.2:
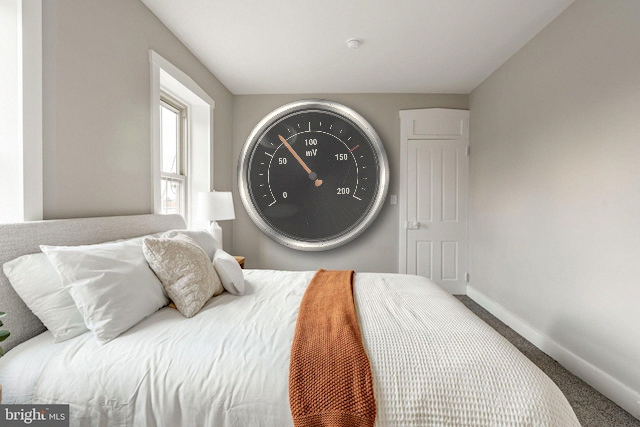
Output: 70
